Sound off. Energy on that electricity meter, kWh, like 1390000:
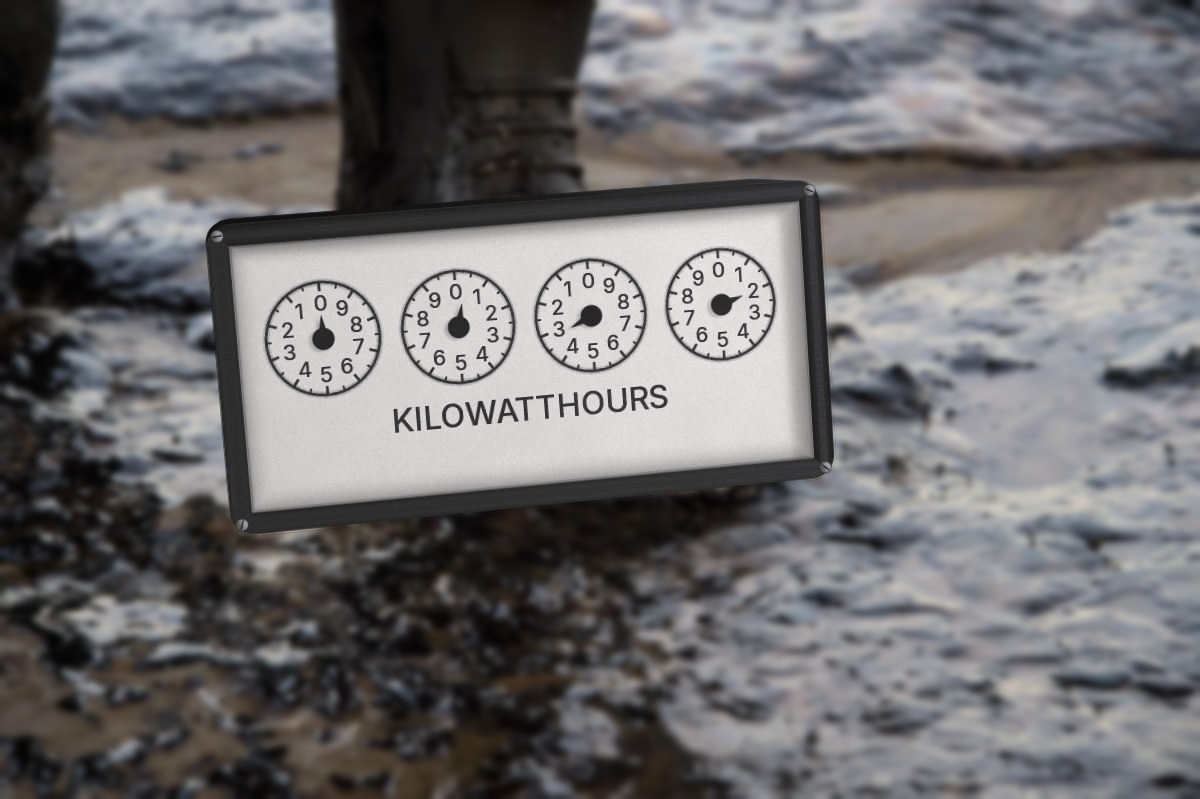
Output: 32
